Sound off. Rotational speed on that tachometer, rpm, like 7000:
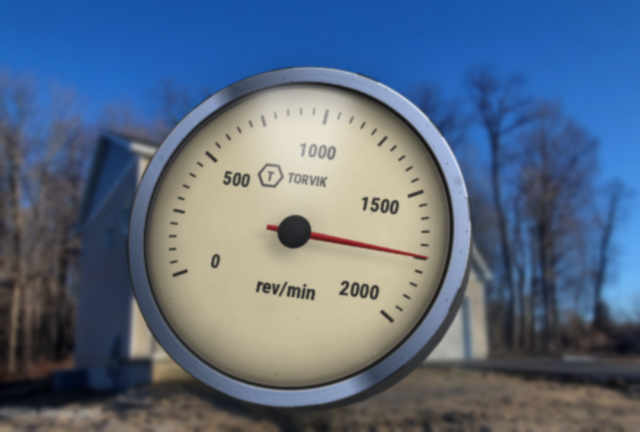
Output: 1750
